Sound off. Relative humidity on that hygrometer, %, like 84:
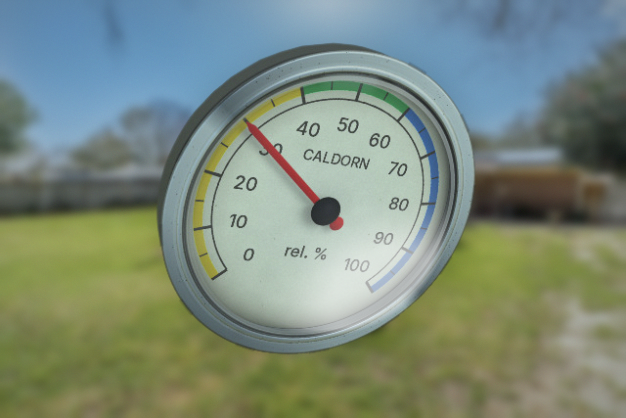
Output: 30
